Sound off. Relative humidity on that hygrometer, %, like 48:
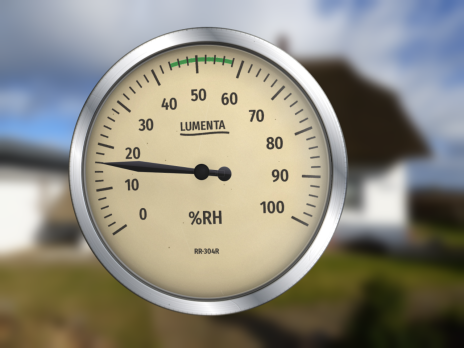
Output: 16
